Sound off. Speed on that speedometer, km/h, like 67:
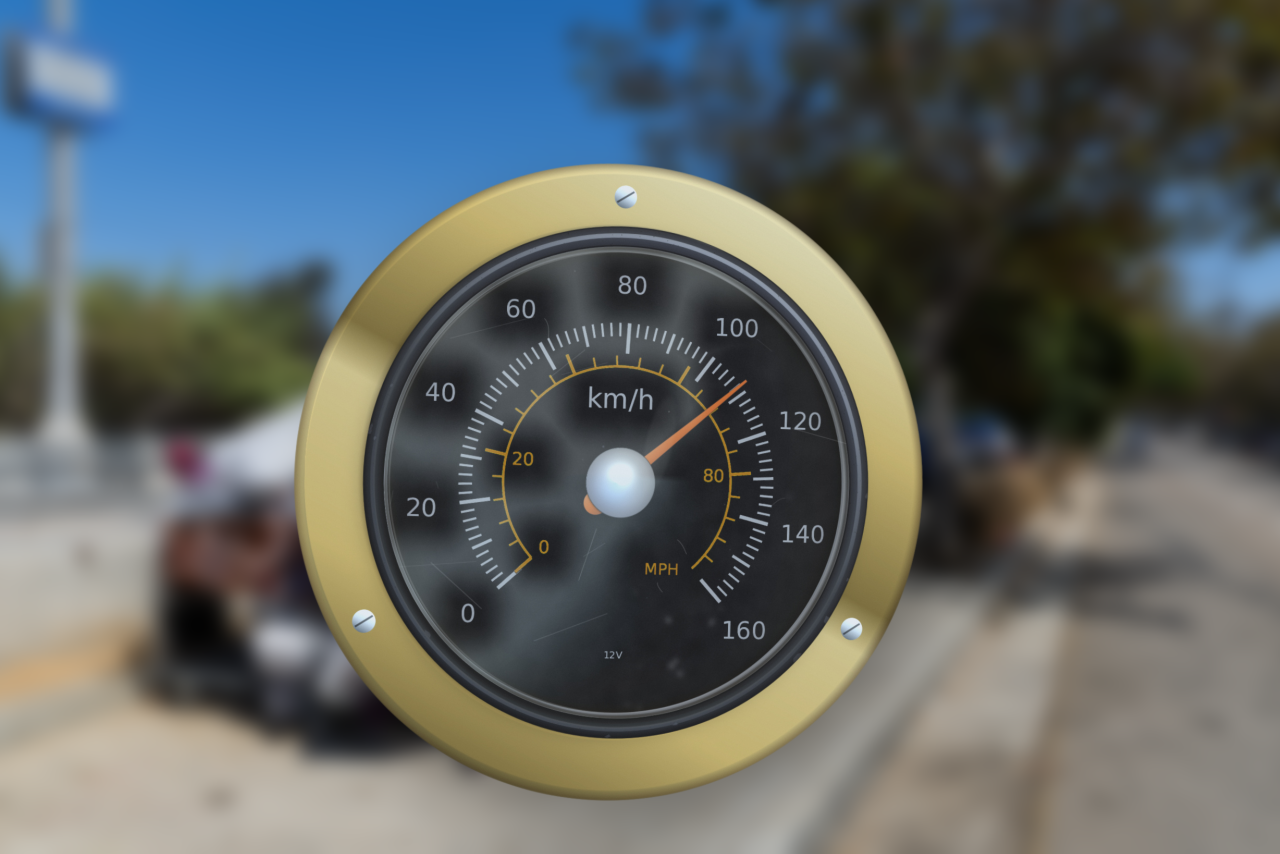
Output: 108
